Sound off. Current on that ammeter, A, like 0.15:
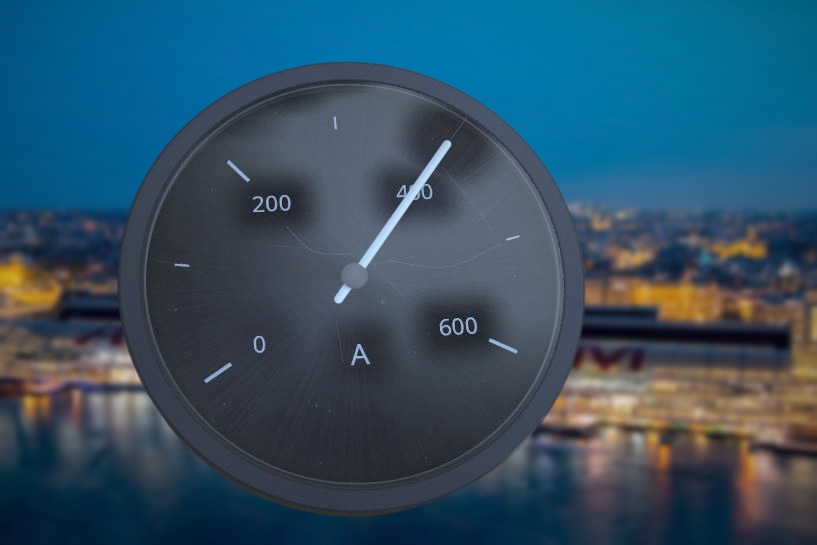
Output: 400
